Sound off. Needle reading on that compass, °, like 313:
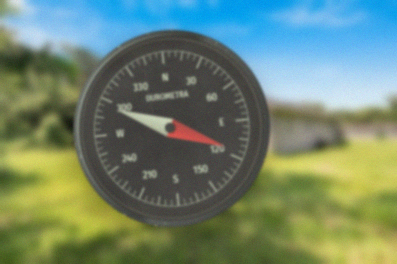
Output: 115
